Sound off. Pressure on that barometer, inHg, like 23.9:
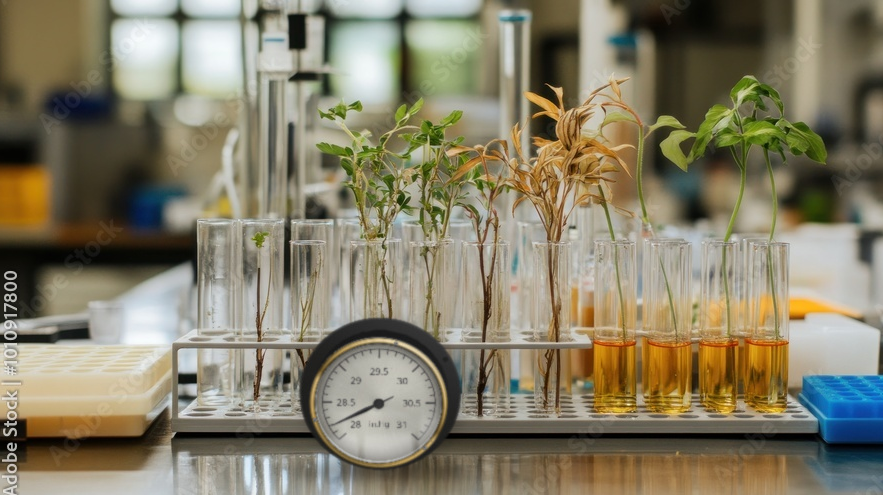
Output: 28.2
